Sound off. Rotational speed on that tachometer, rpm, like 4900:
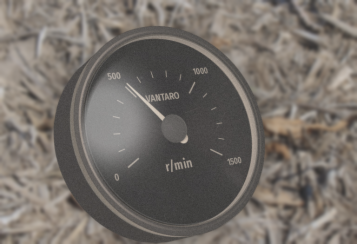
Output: 500
